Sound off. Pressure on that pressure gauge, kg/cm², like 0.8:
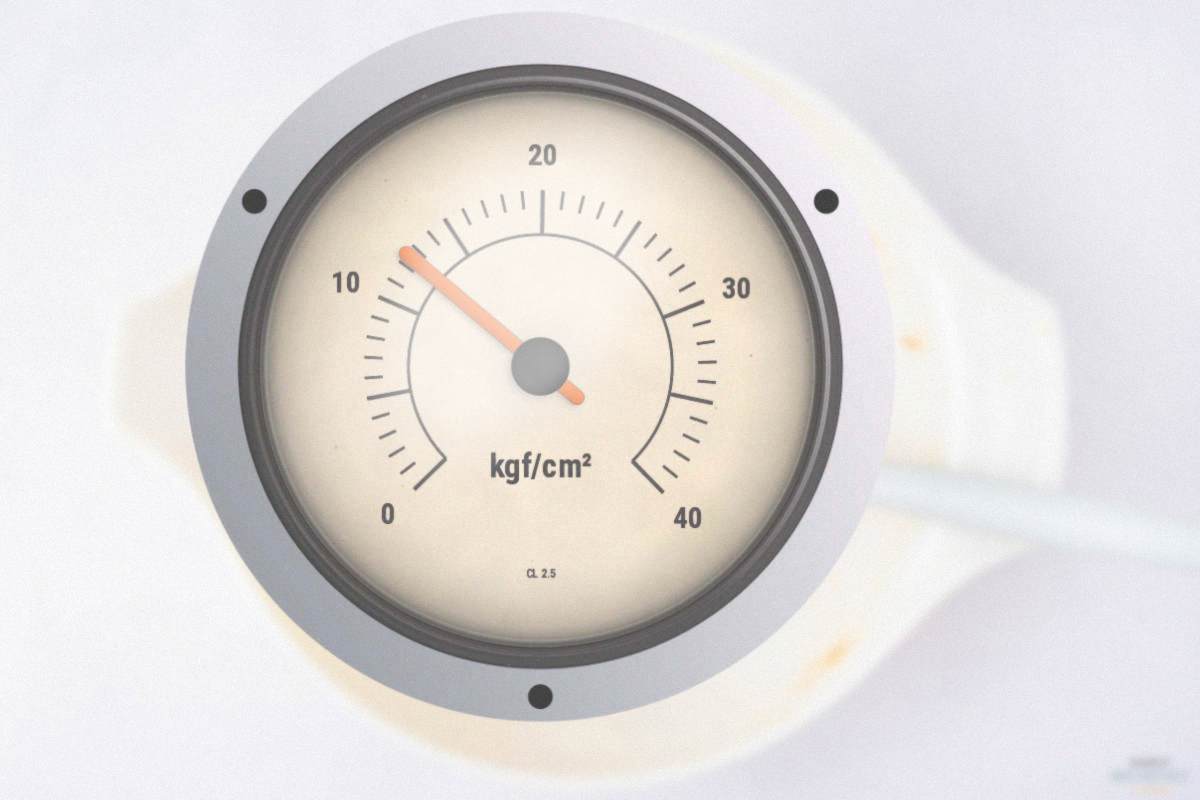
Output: 12.5
